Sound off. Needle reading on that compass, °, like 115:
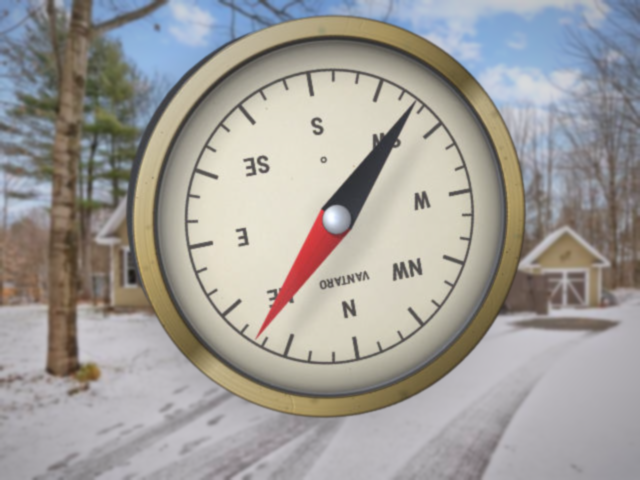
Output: 45
